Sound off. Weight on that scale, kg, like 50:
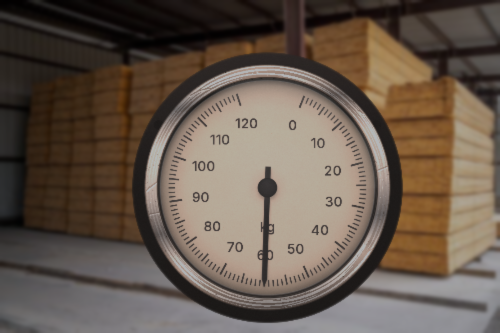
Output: 60
